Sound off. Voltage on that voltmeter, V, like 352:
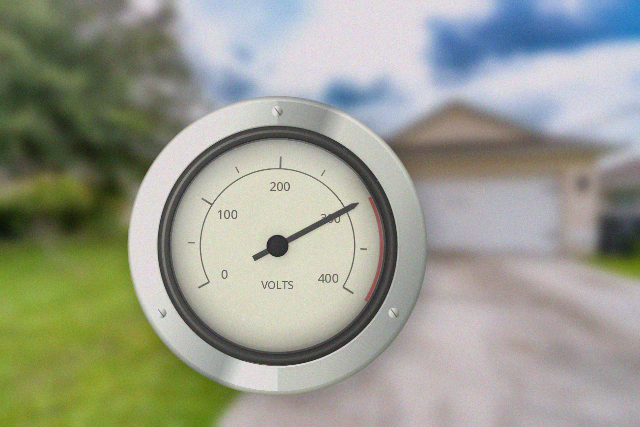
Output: 300
